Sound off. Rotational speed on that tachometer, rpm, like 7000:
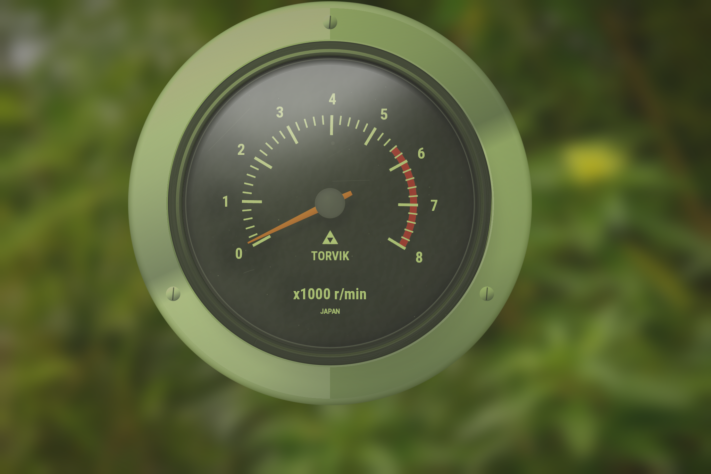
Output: 100
